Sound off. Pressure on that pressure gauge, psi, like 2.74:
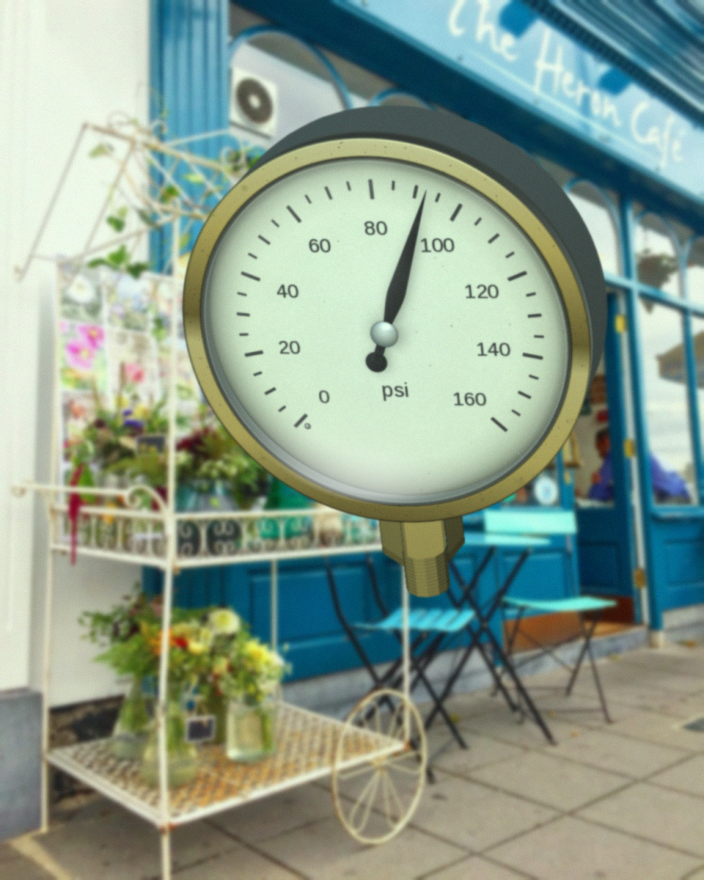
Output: 92.5
